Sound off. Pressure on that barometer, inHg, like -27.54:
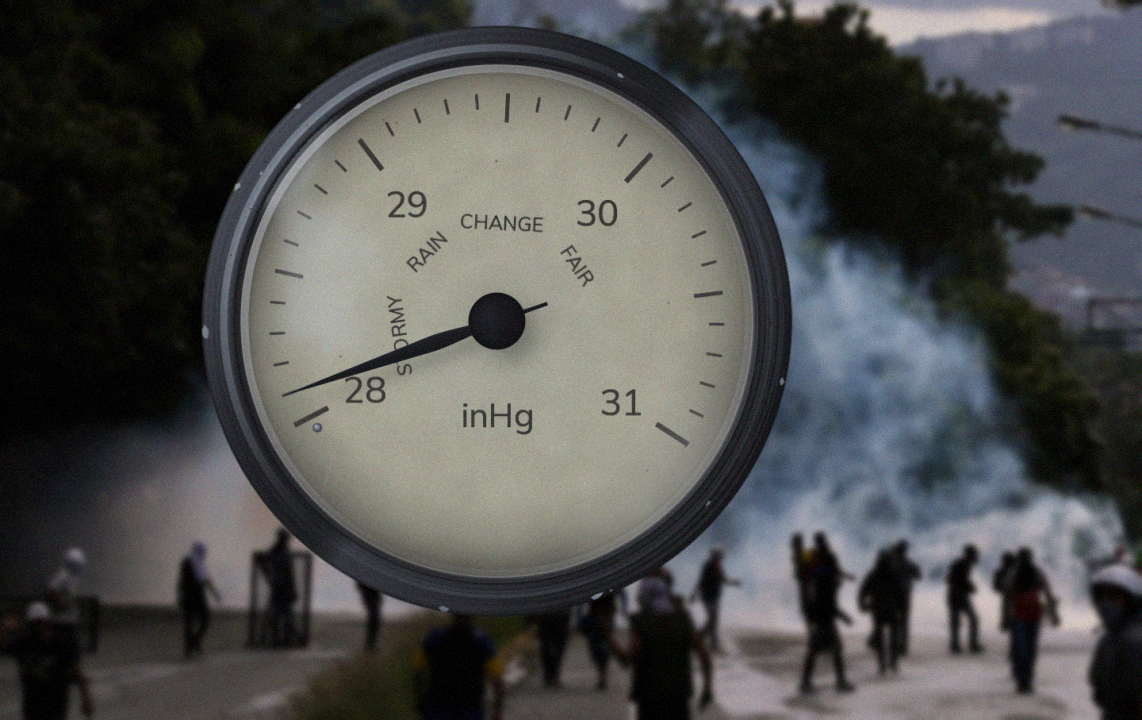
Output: 28.1
